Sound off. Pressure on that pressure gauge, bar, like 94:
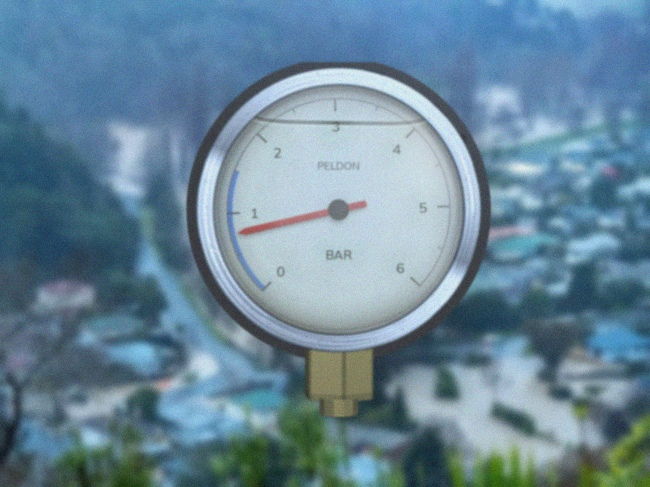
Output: 0.75
